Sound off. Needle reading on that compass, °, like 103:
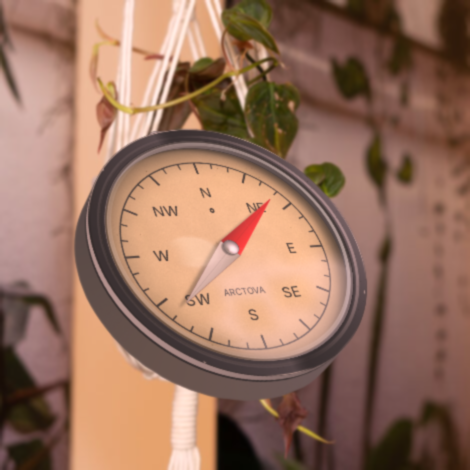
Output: 50
